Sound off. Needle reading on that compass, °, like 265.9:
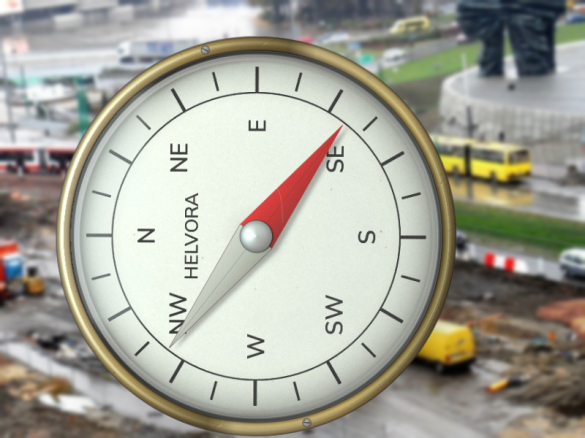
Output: 127.5
